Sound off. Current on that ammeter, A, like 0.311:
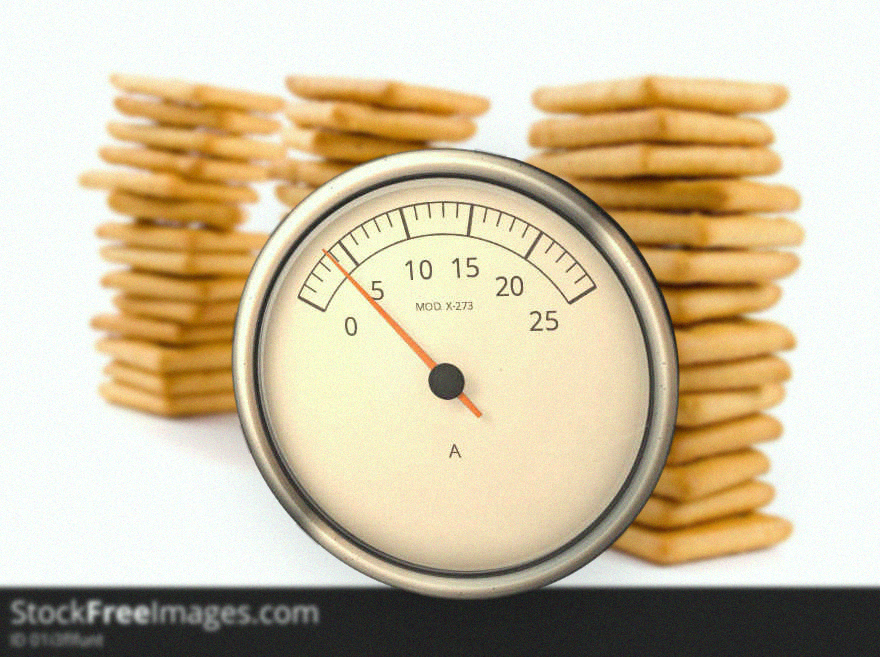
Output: 4
